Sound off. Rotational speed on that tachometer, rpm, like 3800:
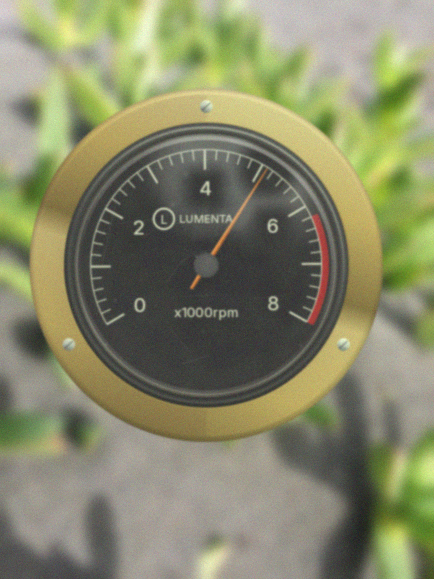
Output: 5100
